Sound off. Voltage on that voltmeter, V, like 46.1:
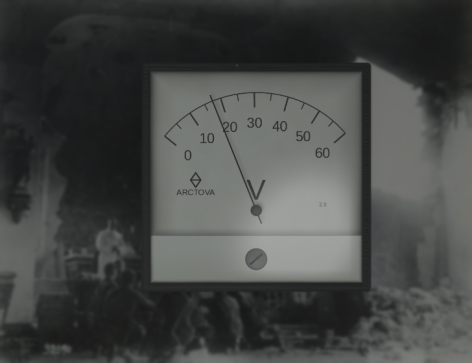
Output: 17.5
